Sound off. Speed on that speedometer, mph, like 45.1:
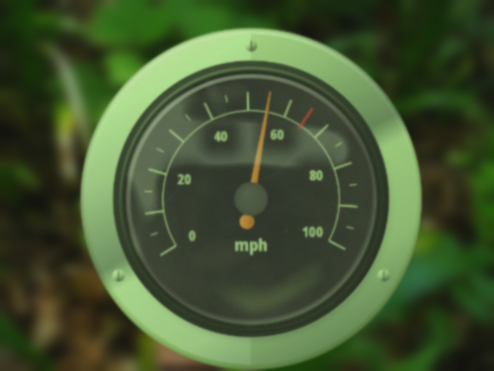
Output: 55
